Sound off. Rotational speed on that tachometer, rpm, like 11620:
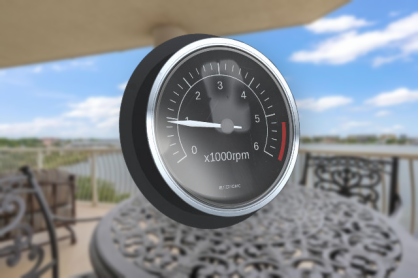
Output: 900
